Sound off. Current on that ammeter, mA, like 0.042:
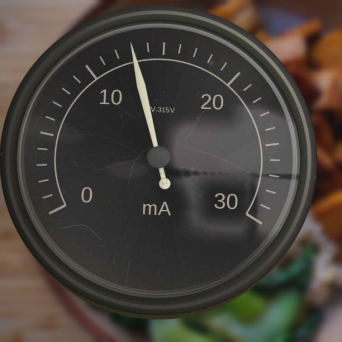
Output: 13
